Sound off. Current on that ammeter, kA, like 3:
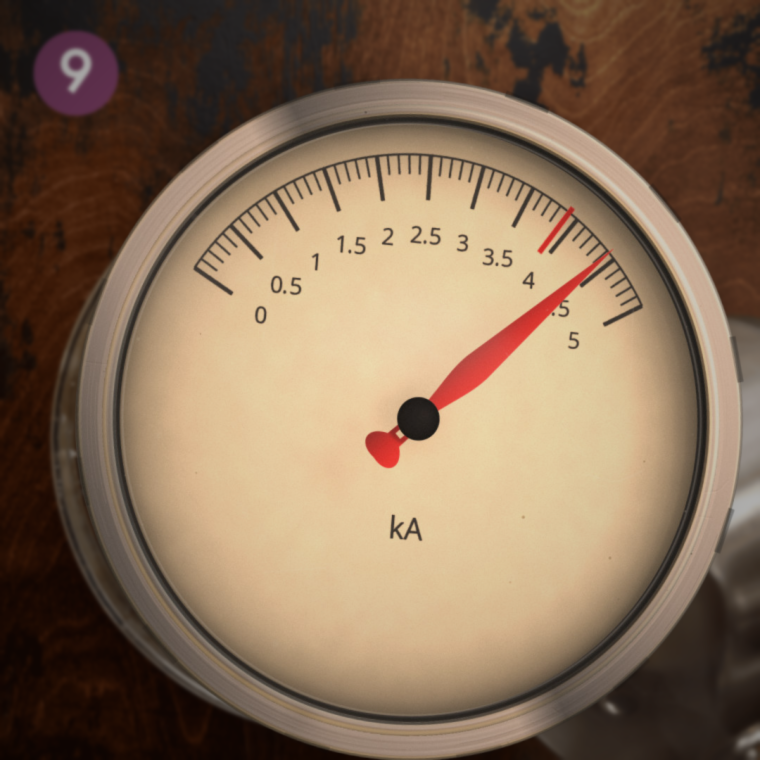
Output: 4.4
